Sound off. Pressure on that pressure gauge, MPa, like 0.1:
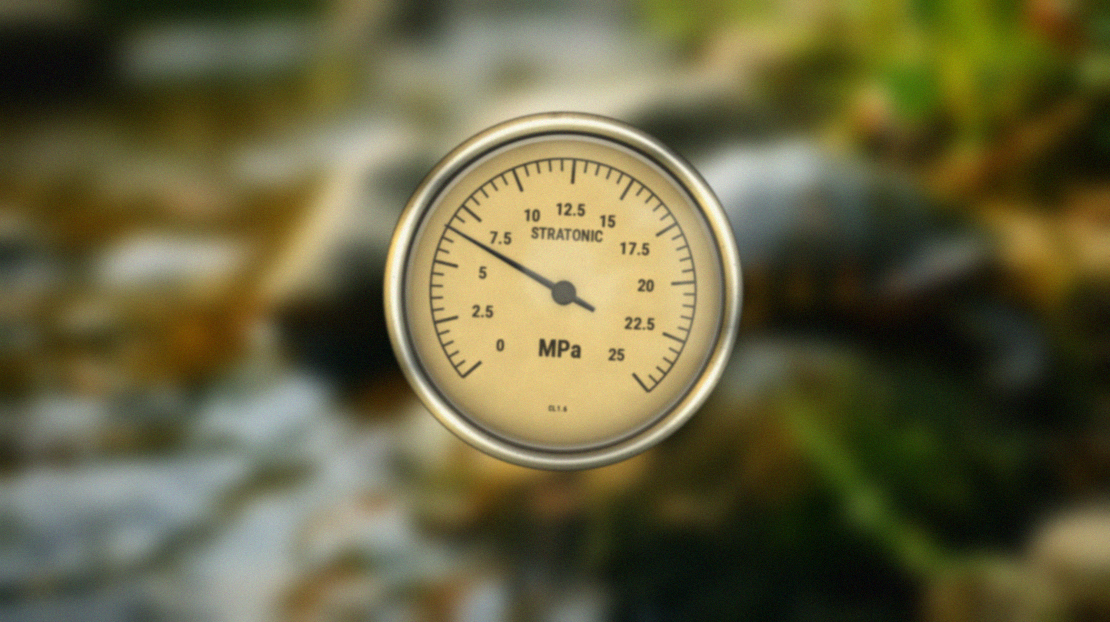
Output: 6.5
